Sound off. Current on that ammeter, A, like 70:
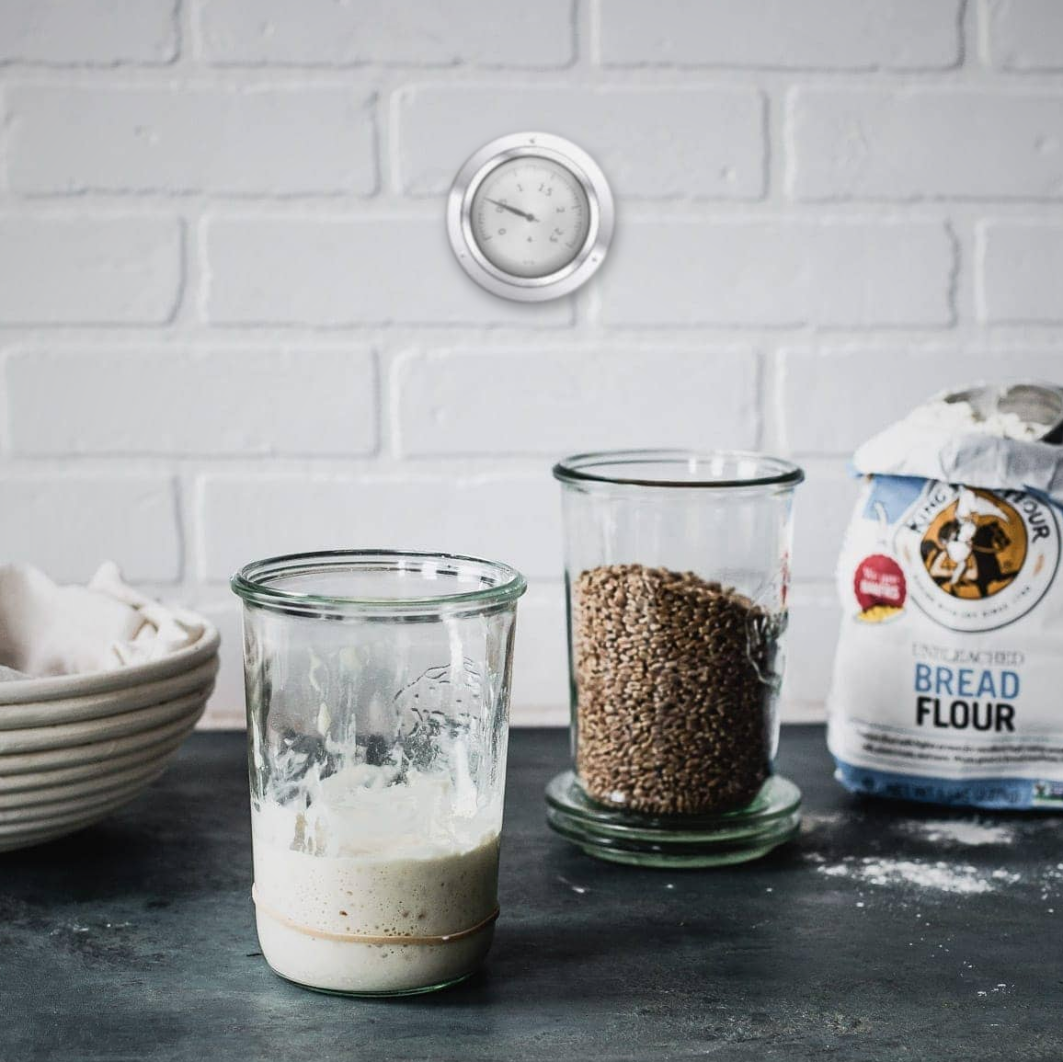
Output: 0.5
